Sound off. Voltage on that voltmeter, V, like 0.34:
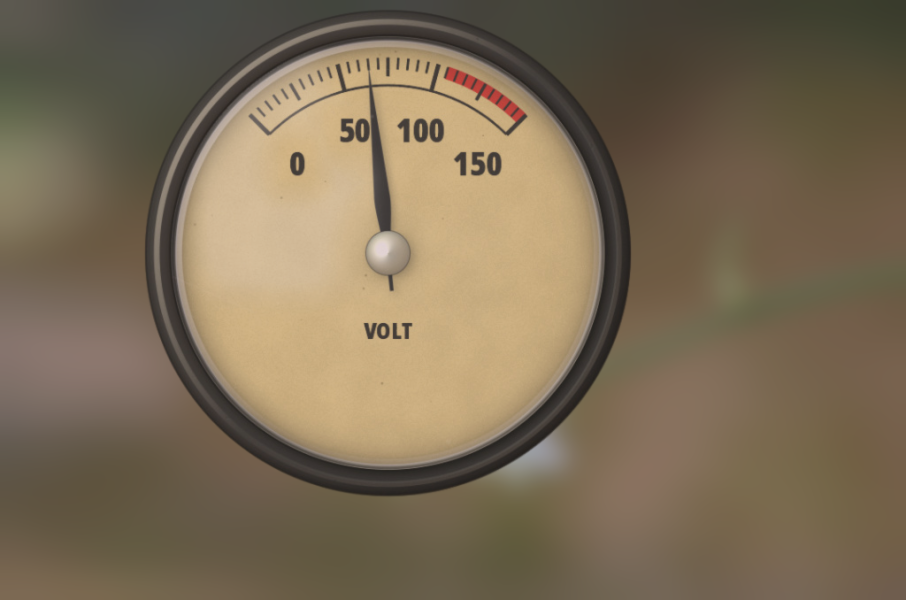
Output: 65
